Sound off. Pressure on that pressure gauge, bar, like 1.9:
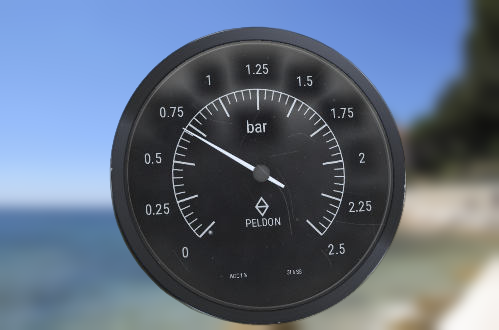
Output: 0.7
